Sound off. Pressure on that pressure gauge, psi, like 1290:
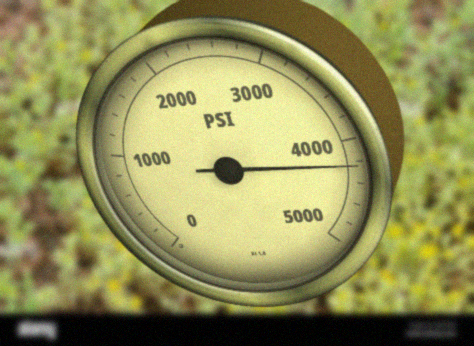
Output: 4200
